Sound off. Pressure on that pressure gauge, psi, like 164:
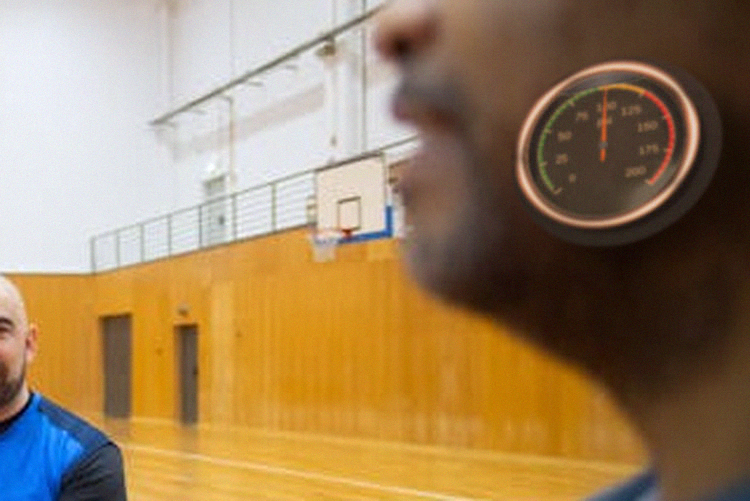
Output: 100
